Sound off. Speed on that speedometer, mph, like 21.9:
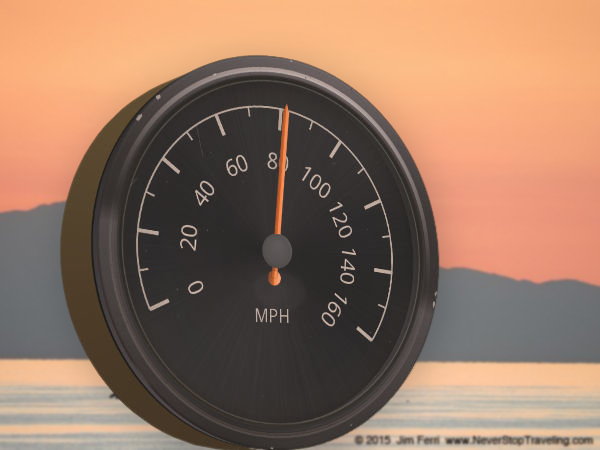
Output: 80
